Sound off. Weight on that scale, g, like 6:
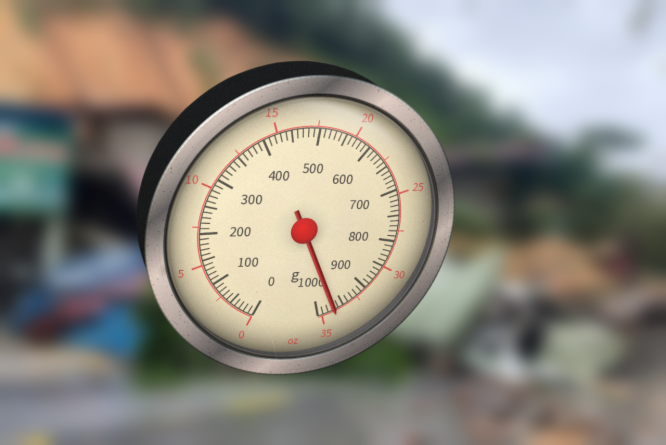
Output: 970
